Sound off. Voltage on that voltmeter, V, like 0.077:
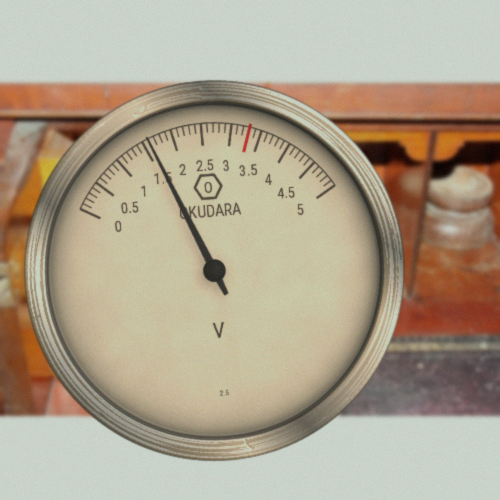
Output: 1.6
